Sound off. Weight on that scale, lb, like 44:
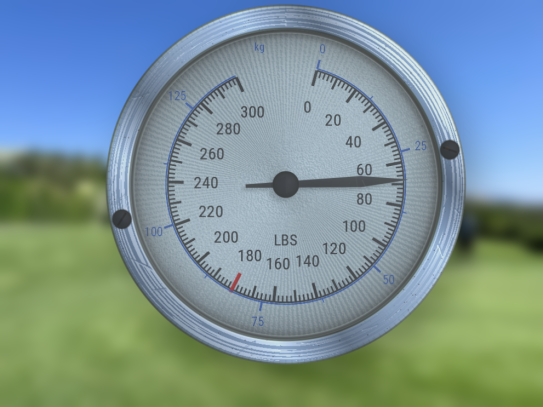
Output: 68
